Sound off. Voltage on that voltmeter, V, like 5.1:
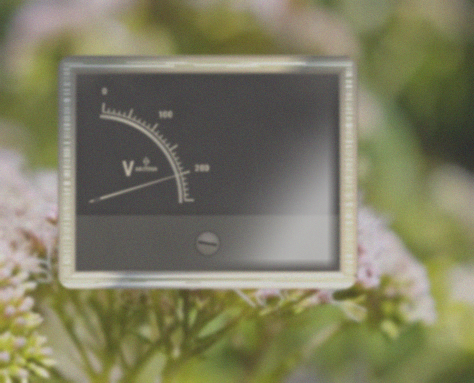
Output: 200
